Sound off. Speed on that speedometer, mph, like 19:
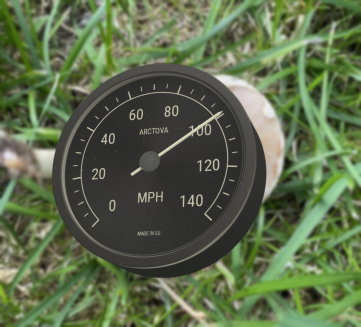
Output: 100
